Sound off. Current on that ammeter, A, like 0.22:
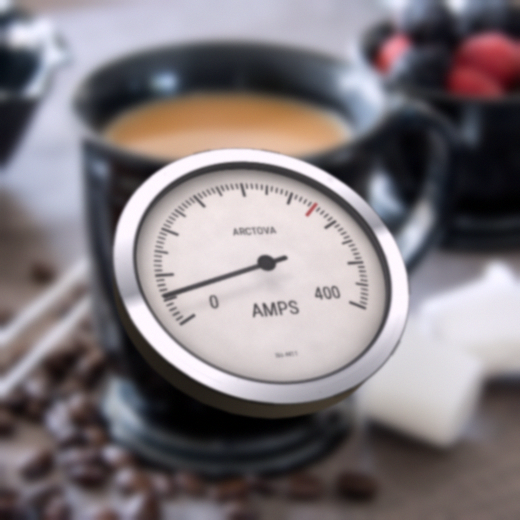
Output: 25
